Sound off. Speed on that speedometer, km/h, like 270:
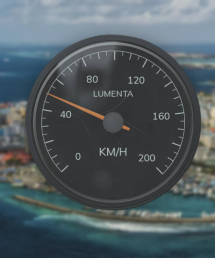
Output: 50
